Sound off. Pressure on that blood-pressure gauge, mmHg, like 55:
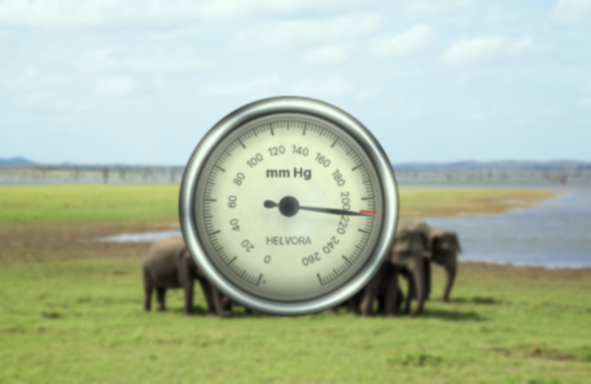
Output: 210
